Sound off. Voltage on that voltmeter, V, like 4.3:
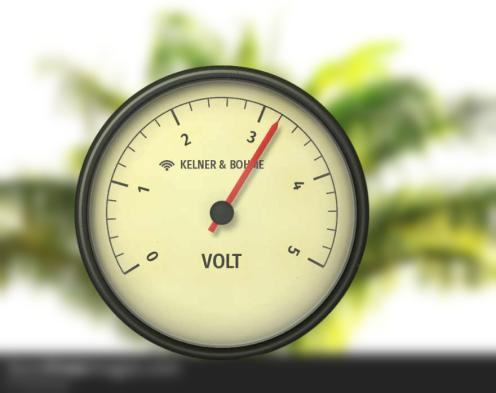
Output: 3.2
